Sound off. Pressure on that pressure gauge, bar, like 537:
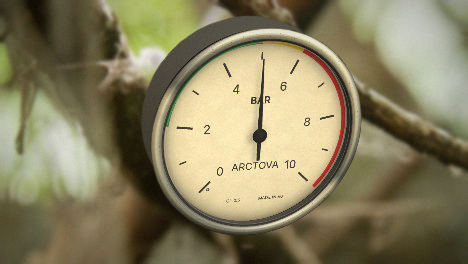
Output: 5
